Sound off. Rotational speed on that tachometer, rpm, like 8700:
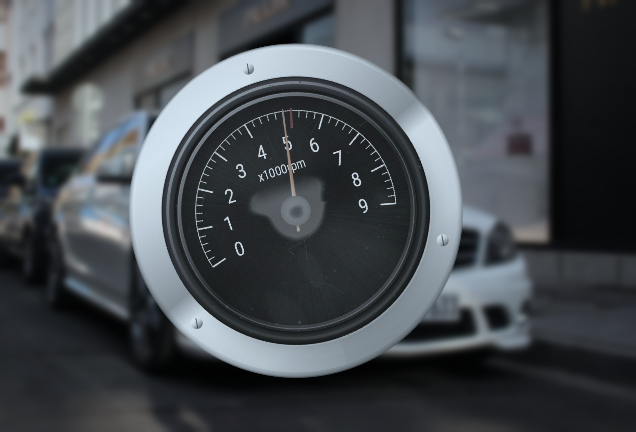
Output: 5000
